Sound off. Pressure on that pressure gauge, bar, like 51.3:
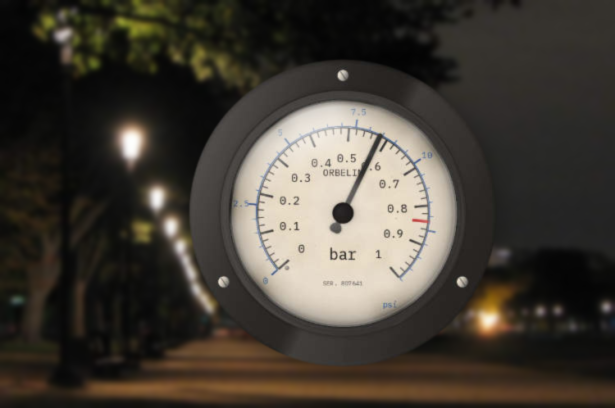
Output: 0.58
